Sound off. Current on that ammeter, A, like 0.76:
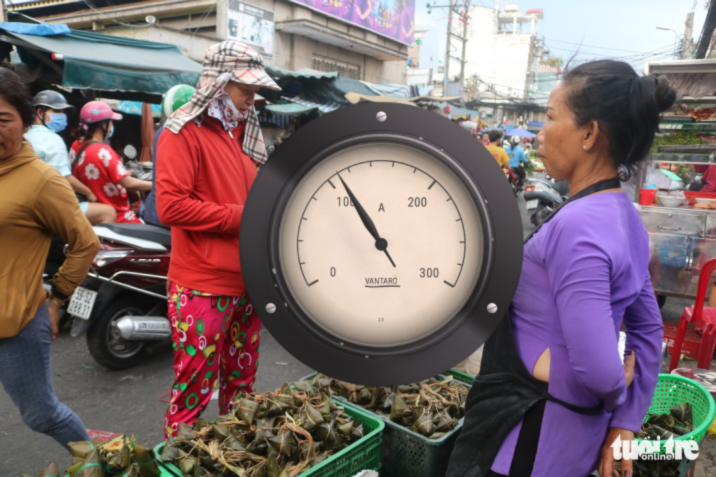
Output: 110
